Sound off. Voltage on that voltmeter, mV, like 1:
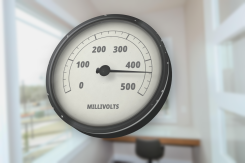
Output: 440
